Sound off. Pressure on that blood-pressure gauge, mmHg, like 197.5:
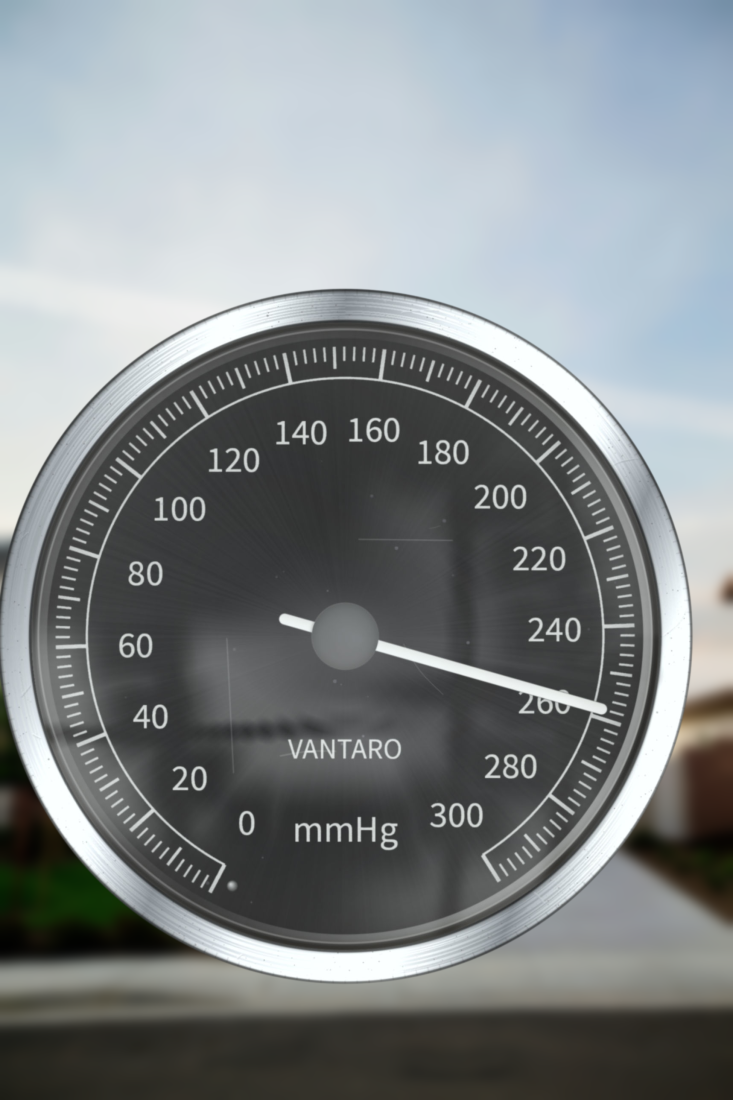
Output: 258
